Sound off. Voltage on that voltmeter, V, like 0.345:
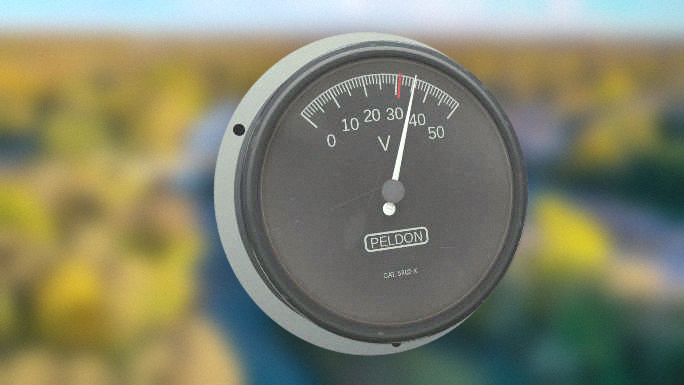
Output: 35
